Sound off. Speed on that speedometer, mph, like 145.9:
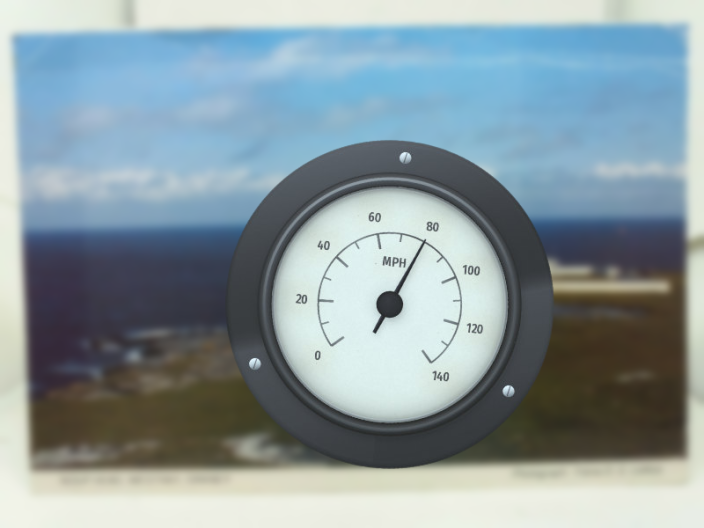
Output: 80
